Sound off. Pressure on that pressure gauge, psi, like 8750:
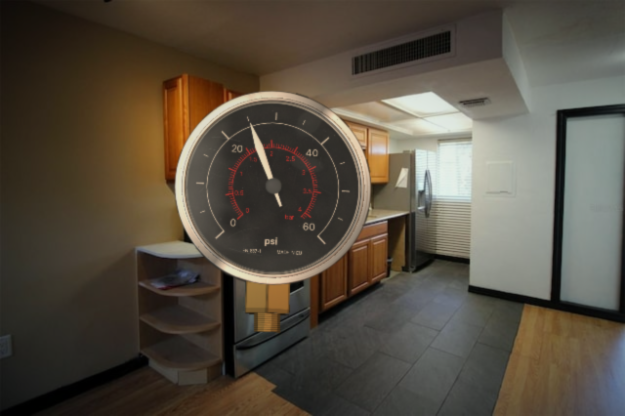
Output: 25
